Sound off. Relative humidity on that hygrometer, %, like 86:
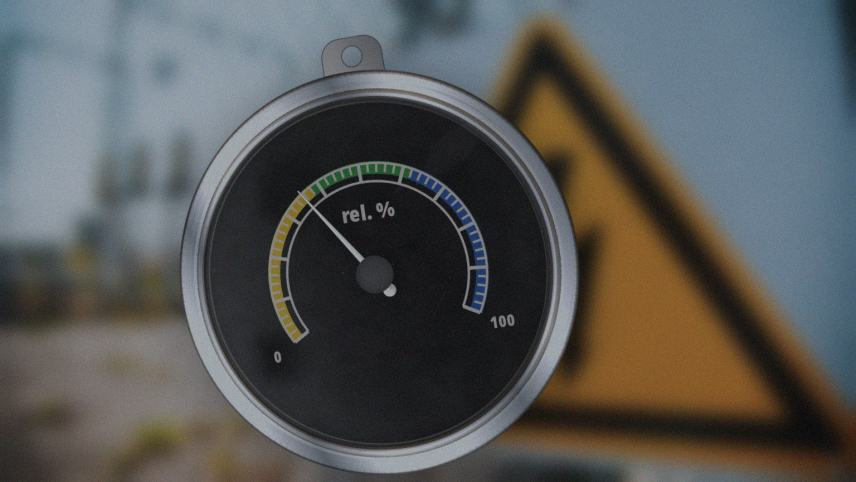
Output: 36
